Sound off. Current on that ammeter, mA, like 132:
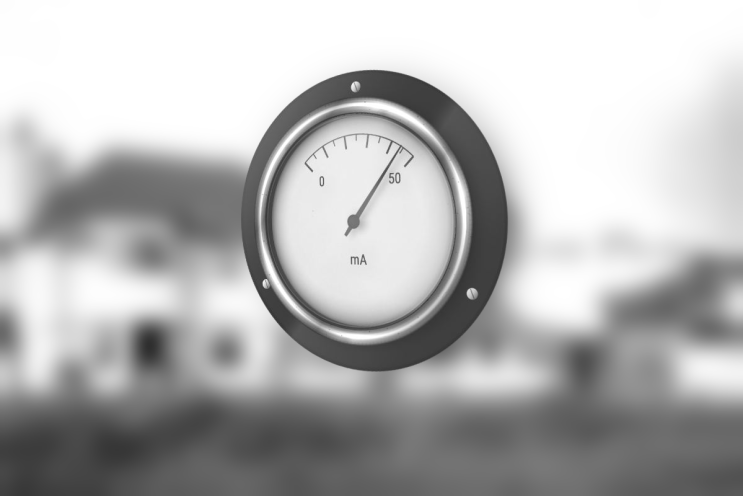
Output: 45
